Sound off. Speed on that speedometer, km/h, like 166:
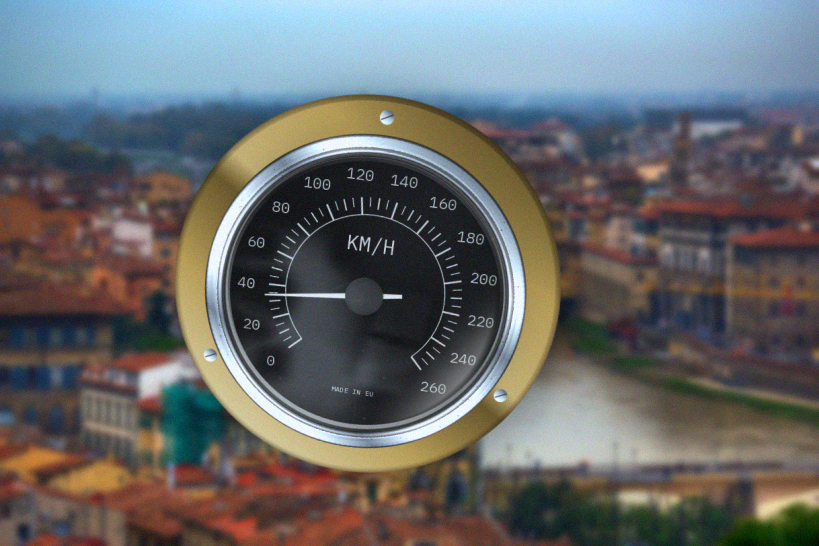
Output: 35
